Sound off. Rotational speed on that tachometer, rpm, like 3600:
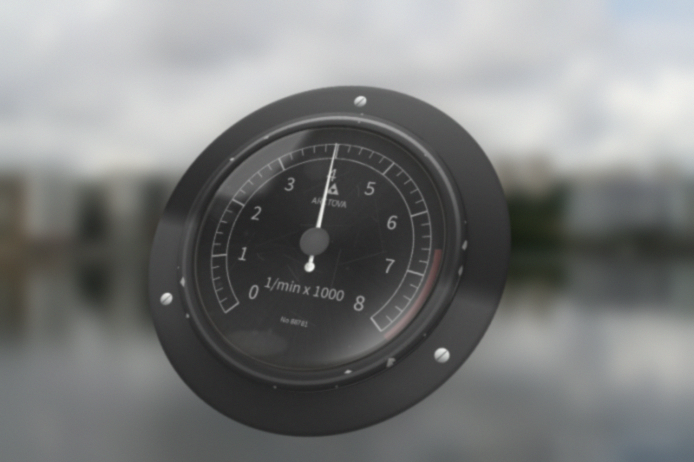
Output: 4000
